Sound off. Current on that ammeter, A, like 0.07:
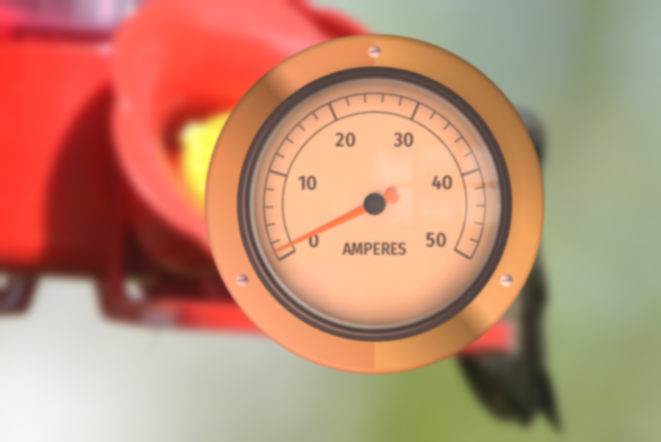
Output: 1
